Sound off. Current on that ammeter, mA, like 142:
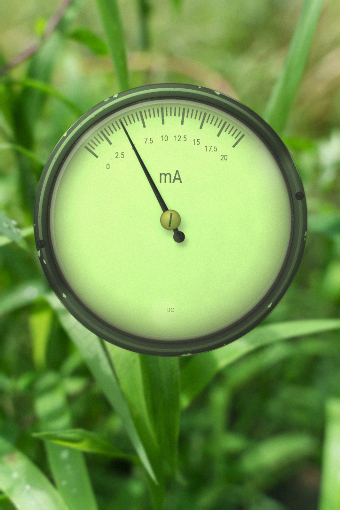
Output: 5
